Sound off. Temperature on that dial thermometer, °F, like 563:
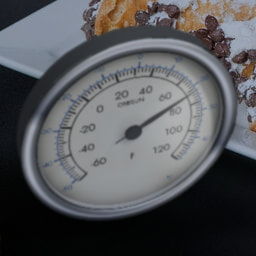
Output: 70
